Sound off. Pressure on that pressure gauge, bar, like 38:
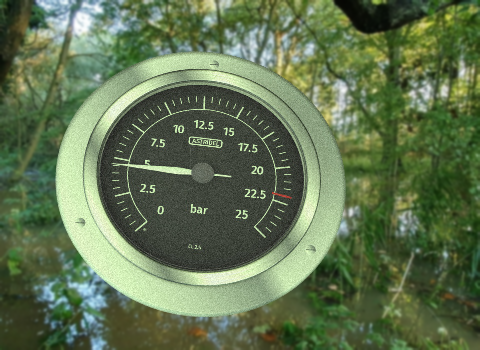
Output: 4.5
